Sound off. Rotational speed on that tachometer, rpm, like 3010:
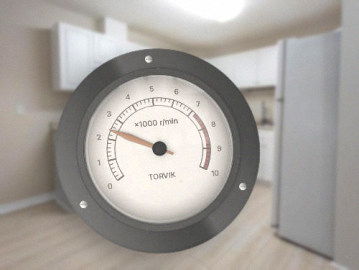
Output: 2400
